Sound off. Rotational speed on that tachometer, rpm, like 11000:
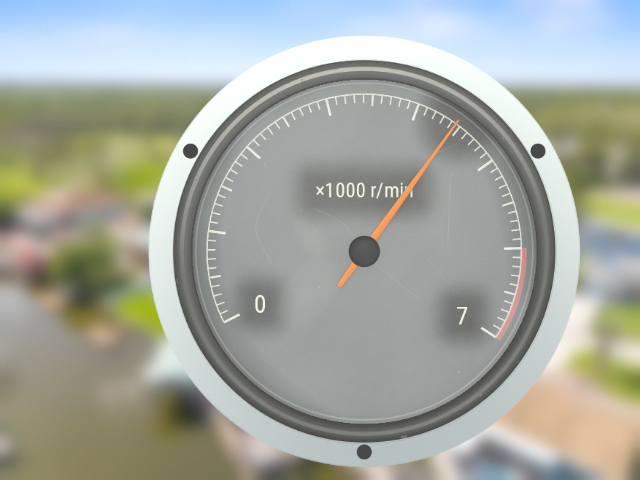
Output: 4450
